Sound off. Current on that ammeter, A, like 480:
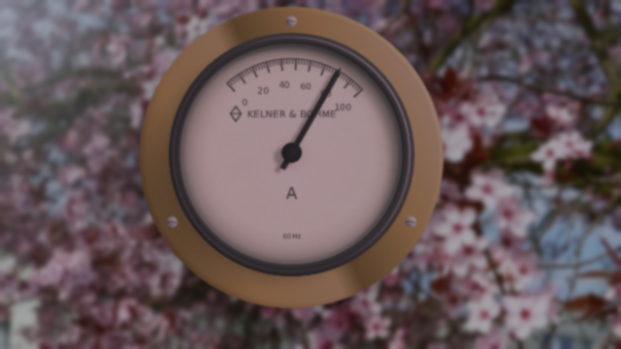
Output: 80
